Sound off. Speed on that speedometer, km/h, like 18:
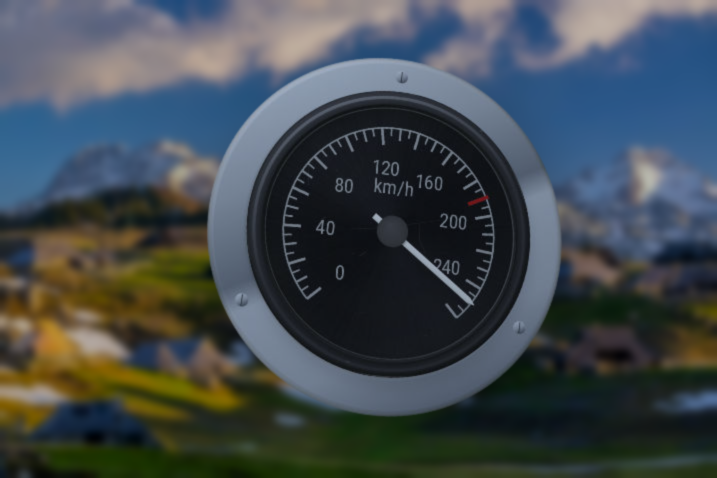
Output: 250
